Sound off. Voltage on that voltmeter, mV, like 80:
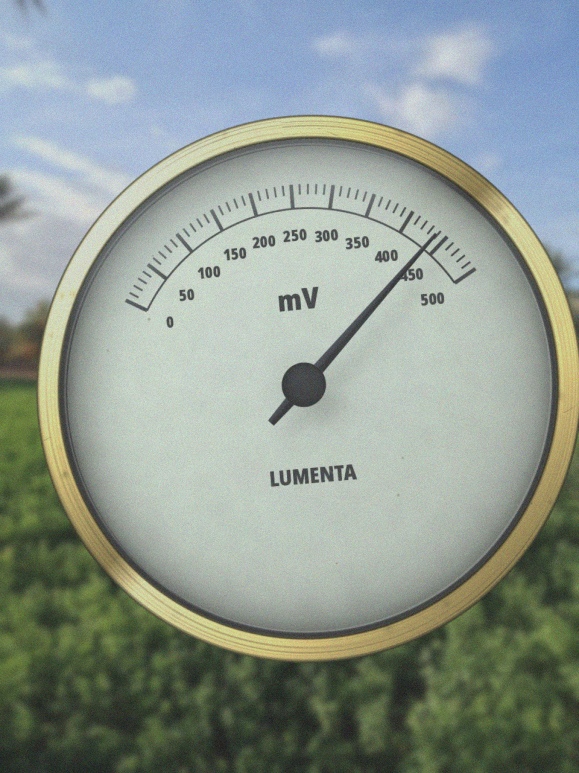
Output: 440
